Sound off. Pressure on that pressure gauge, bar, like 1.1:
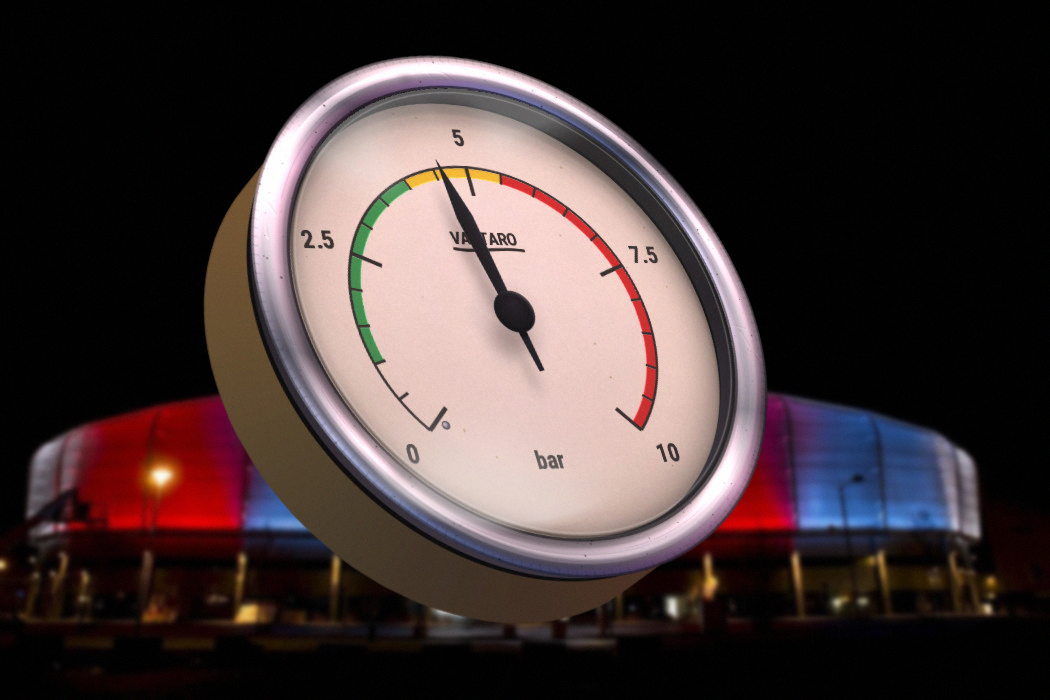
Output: 4.5
